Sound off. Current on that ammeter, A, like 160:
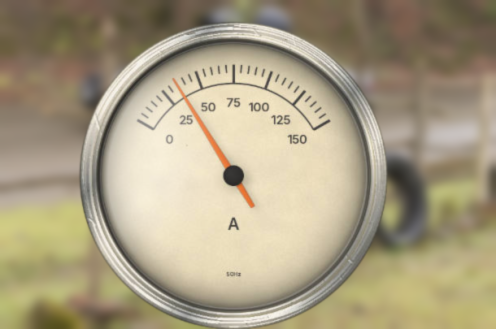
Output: 35
